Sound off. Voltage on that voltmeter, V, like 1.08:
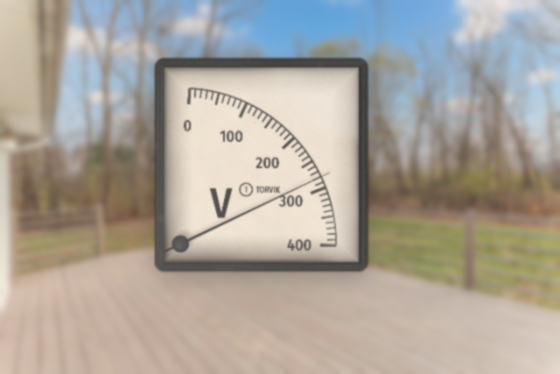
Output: 280
